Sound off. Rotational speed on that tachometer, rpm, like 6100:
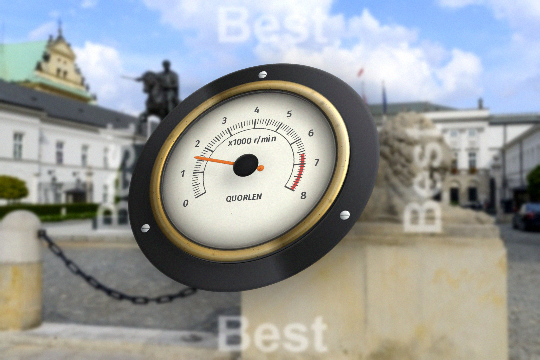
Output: 1500
